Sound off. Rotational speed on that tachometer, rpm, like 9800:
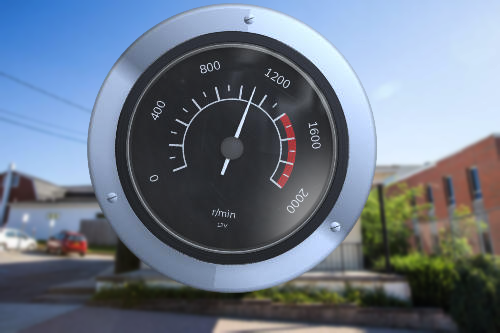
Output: 1100
